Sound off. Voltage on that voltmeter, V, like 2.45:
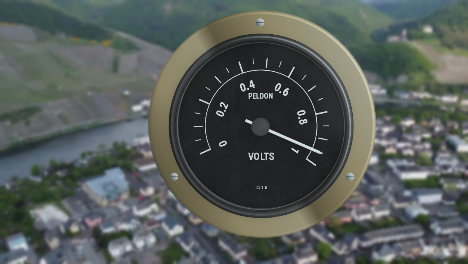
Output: 0.95
